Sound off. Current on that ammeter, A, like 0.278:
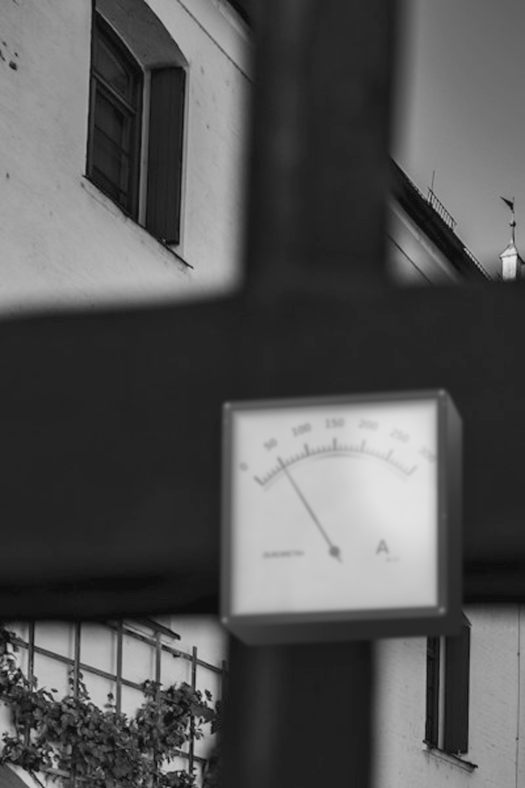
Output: 50
